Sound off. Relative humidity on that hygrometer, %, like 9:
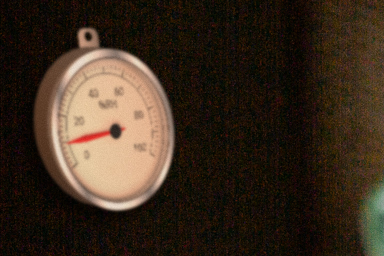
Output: 10
